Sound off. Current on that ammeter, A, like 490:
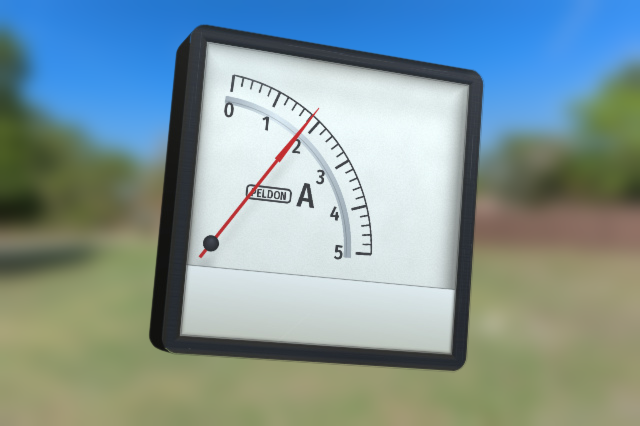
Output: 1.8
